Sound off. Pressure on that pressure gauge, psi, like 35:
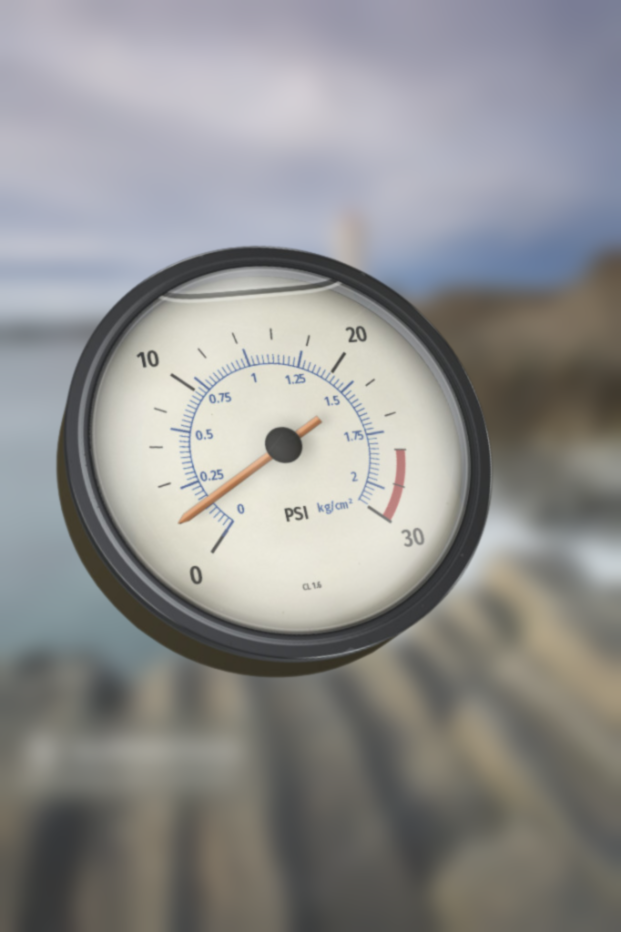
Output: 2
